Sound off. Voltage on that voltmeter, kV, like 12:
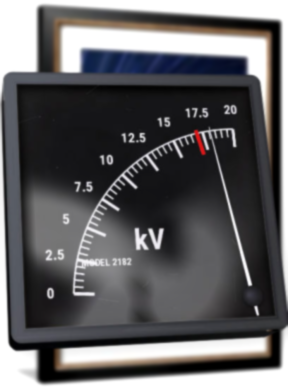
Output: 18
